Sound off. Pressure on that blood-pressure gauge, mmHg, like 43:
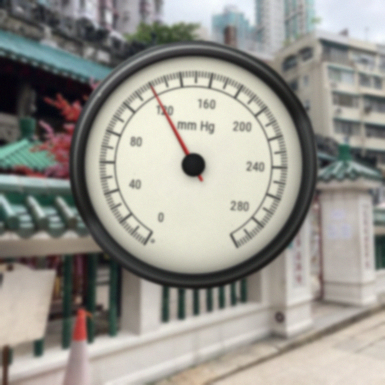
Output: 120
